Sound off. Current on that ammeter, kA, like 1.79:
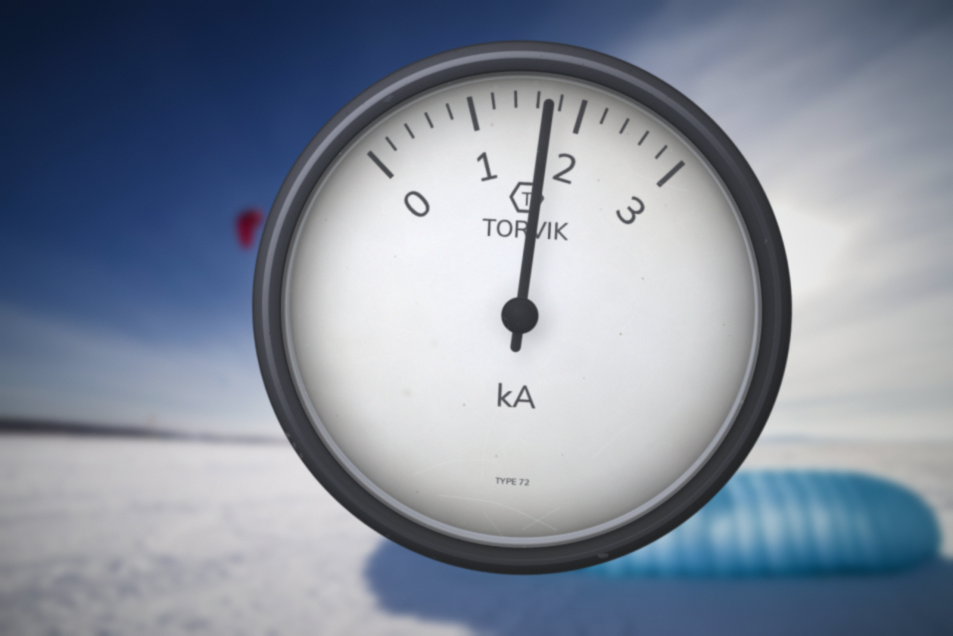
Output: 1.7
